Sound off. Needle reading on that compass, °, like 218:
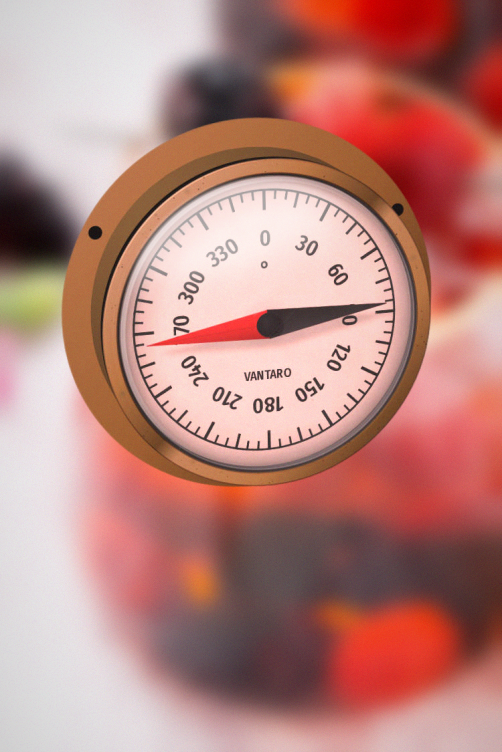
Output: 265
